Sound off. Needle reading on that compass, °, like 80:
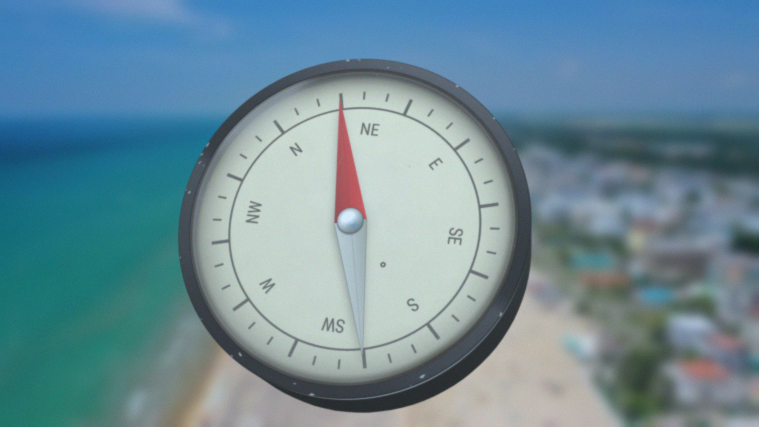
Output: 30
